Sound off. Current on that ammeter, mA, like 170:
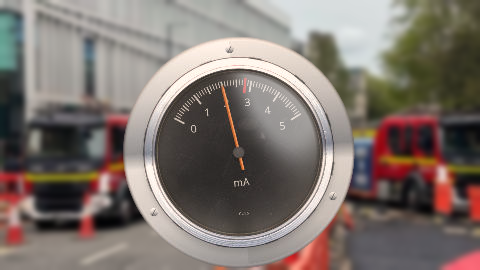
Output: 2
